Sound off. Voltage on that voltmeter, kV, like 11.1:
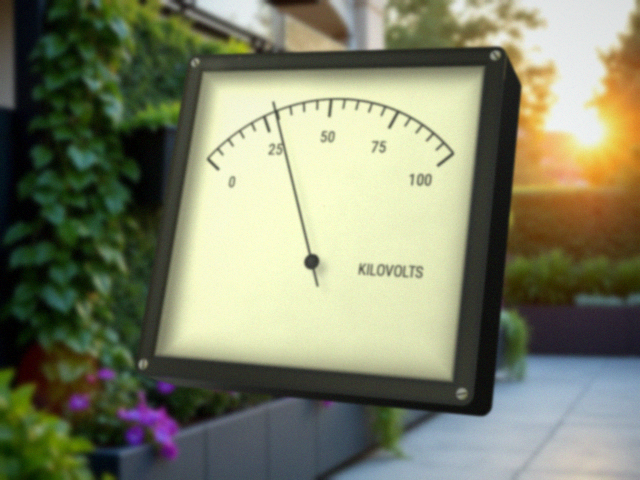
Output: 30
